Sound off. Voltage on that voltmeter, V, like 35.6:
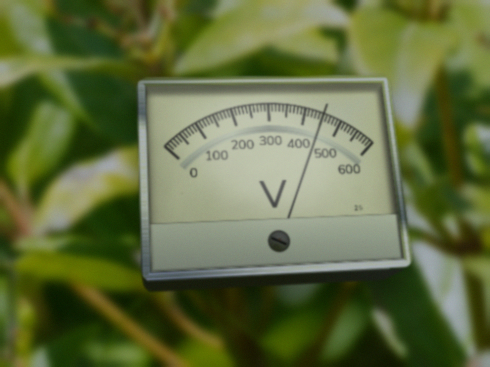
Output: 450
